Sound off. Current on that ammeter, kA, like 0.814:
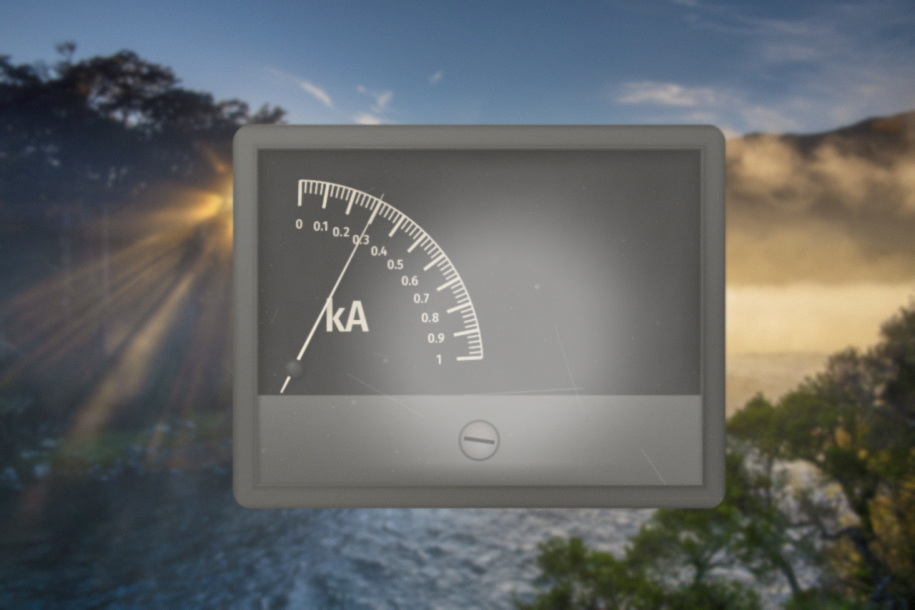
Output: 0.3
